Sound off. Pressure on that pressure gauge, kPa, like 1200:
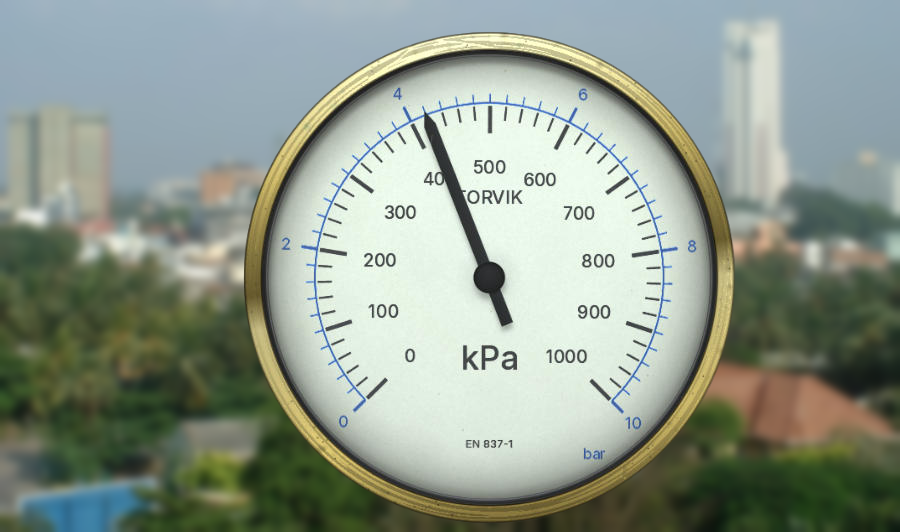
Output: 420
